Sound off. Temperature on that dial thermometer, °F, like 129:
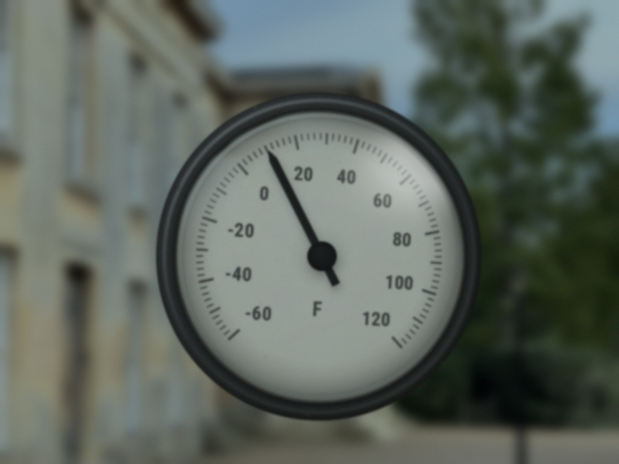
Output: 10
